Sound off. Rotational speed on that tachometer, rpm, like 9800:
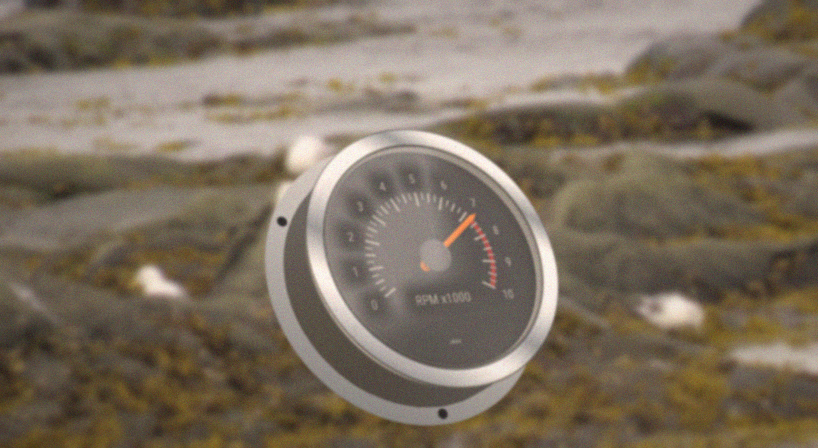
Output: 7250
